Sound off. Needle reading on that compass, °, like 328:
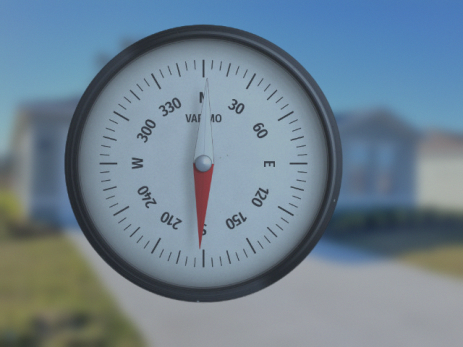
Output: 182.5
